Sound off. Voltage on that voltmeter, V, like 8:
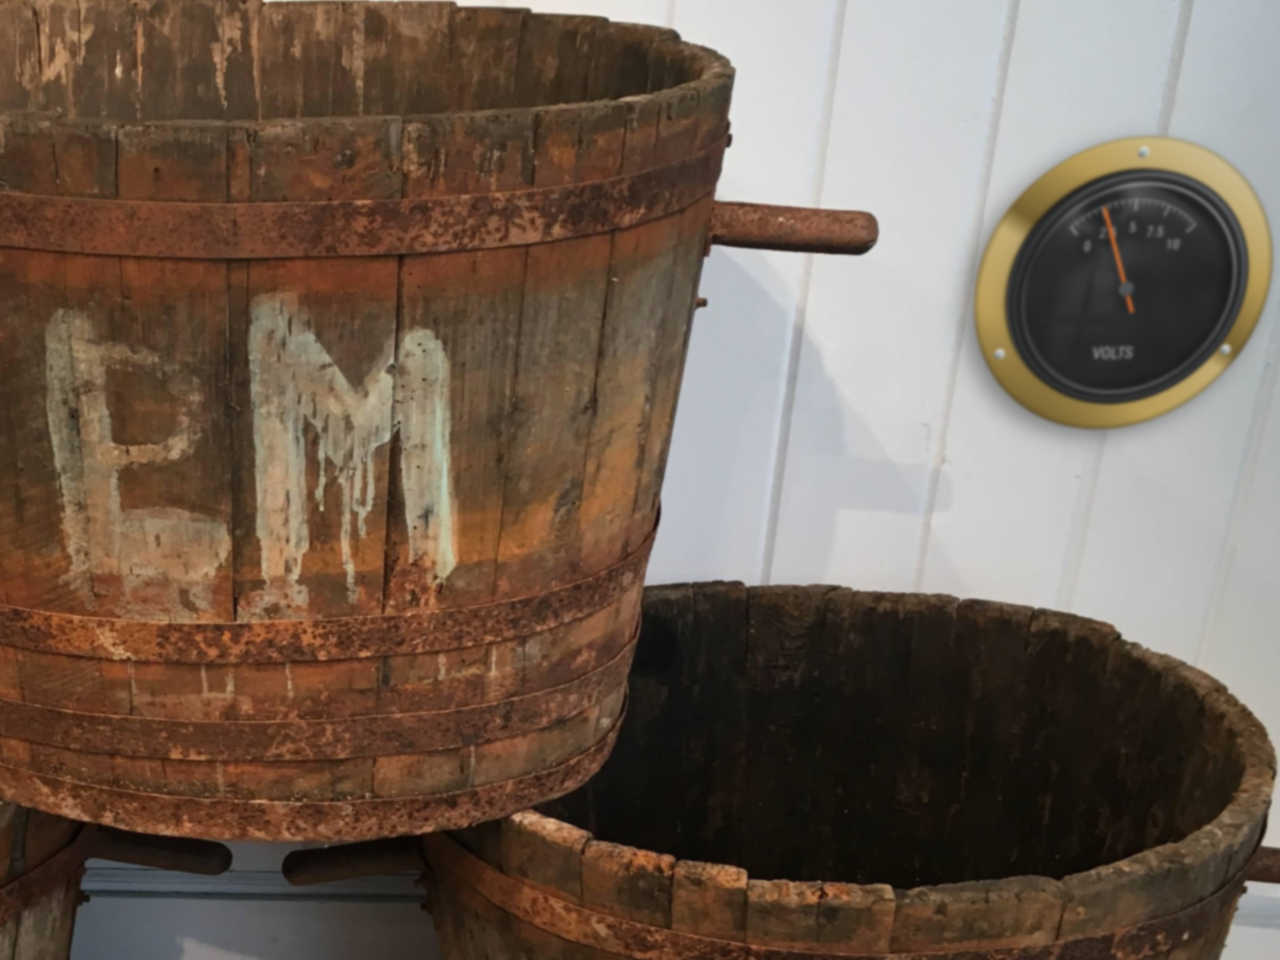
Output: 2.5
